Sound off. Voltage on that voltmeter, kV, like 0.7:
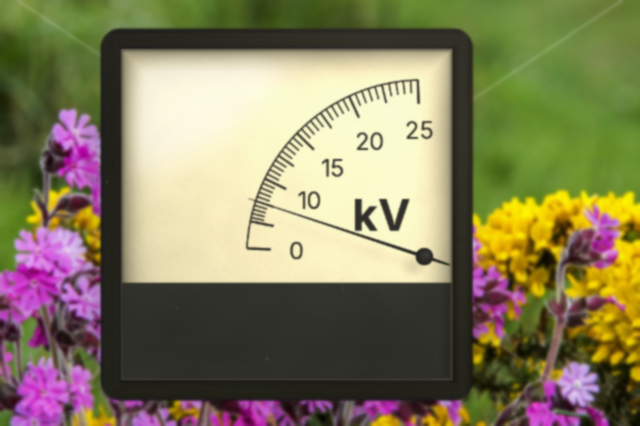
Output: 7.5
